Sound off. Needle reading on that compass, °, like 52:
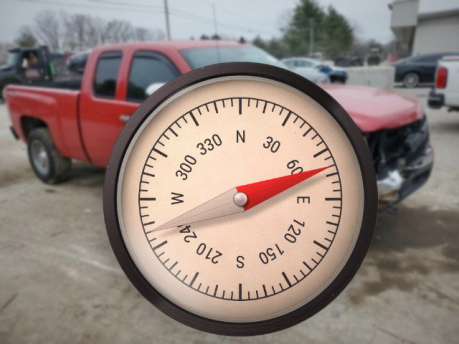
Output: 70
